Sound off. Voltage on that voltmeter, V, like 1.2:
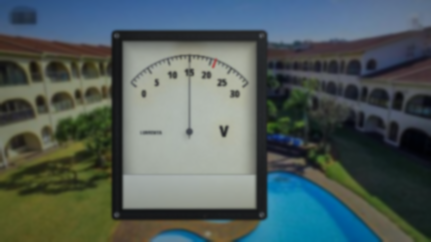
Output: 15
